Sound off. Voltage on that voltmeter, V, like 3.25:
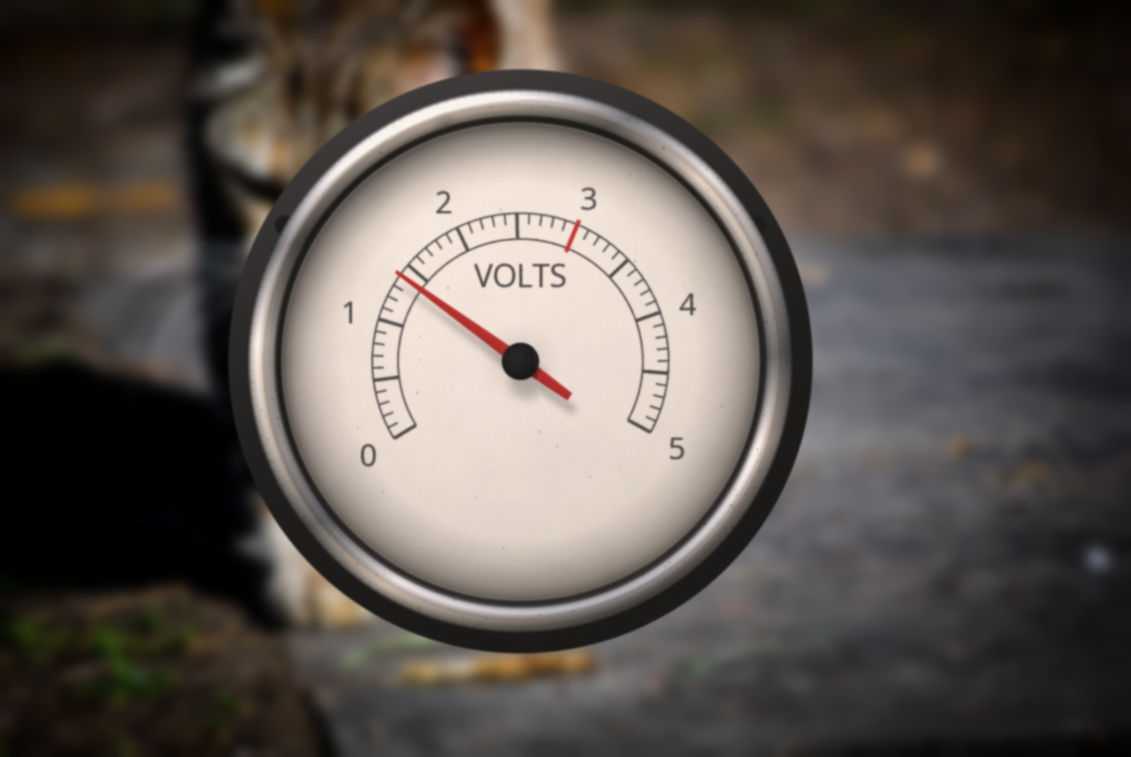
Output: 1.4
